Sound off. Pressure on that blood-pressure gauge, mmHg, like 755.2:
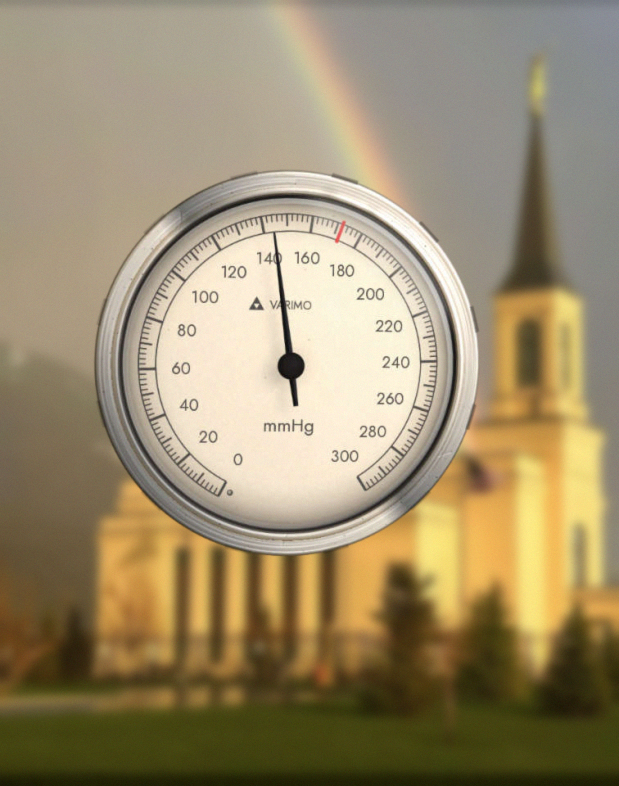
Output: 144
